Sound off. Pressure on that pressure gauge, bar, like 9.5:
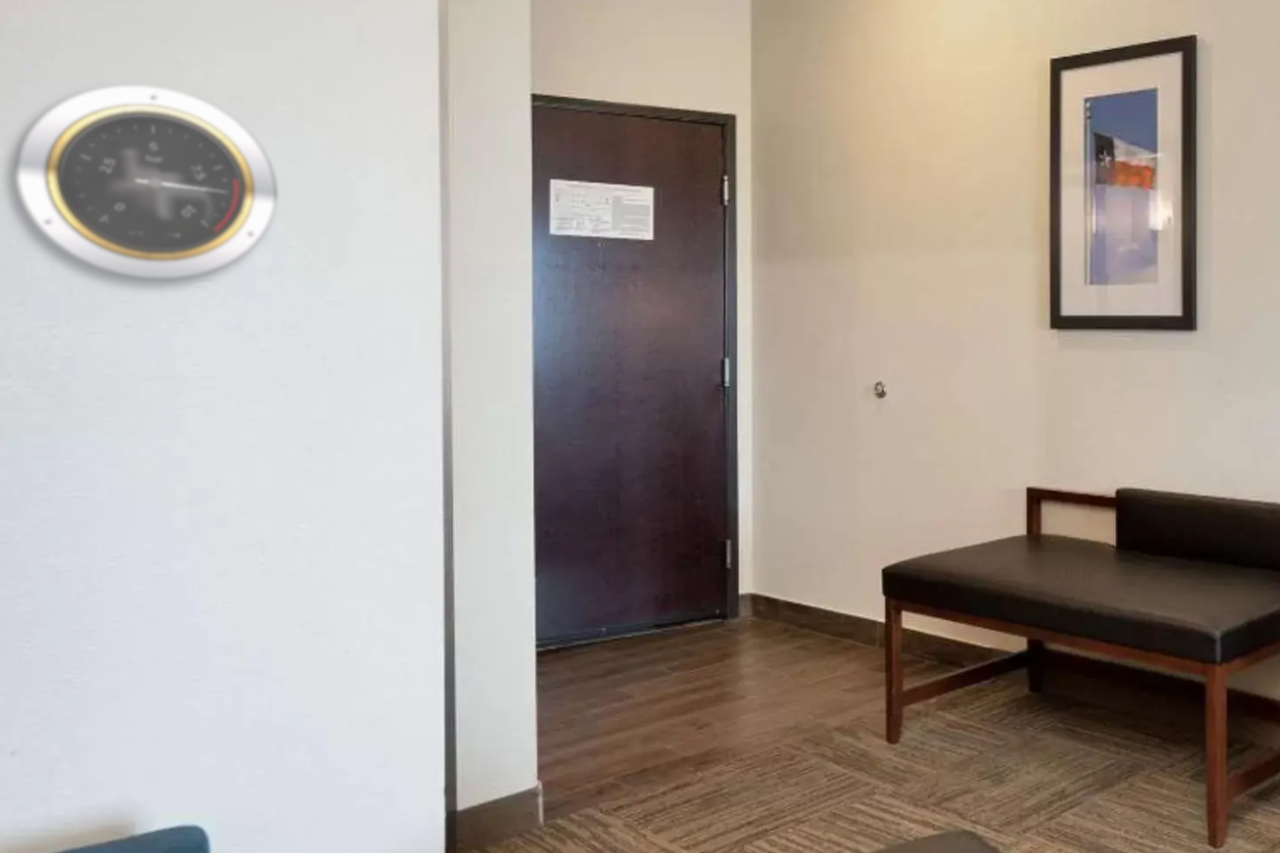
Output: 8.5
